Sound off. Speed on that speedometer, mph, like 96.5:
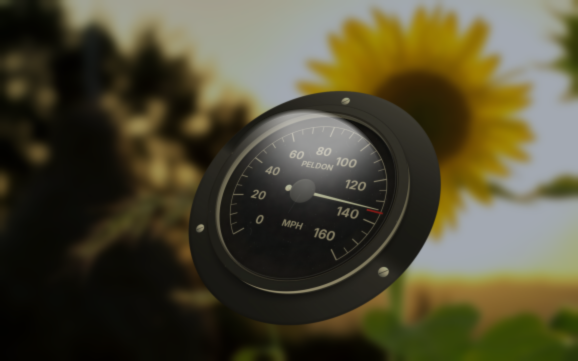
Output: 135
